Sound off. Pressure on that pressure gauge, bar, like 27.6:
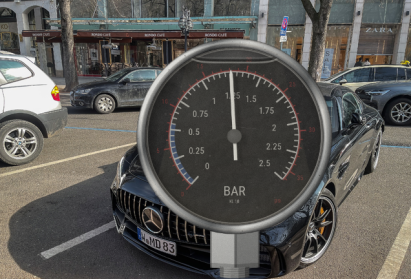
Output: 1.25
